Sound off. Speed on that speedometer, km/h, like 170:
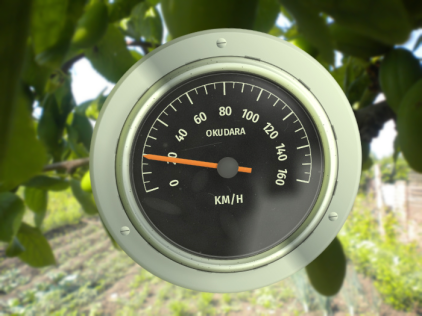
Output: 20
